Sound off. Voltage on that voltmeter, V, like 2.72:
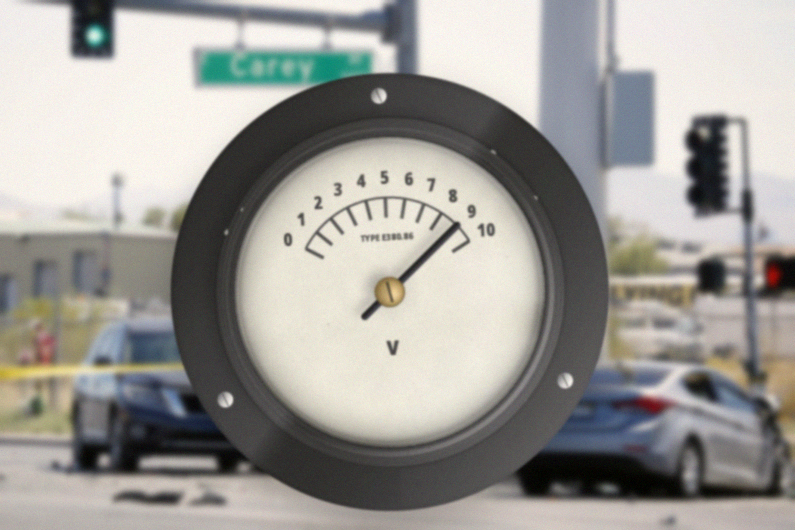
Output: 9
